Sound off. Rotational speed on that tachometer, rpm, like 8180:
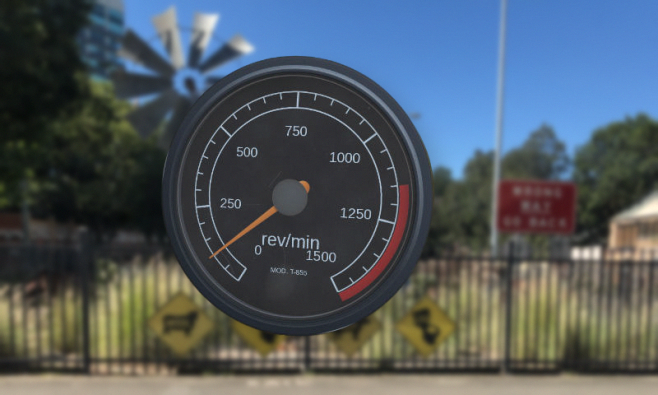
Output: 100
